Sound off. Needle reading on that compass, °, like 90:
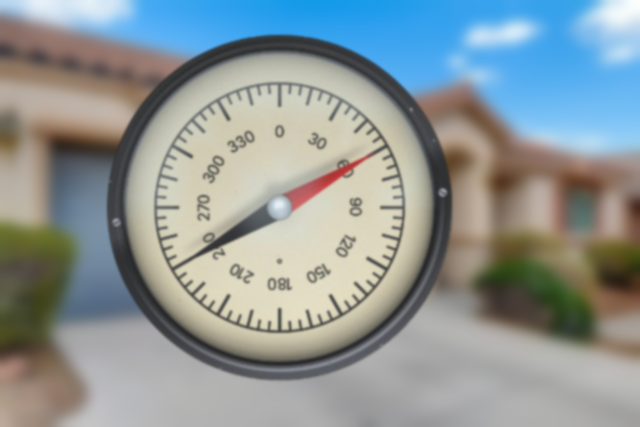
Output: 60
